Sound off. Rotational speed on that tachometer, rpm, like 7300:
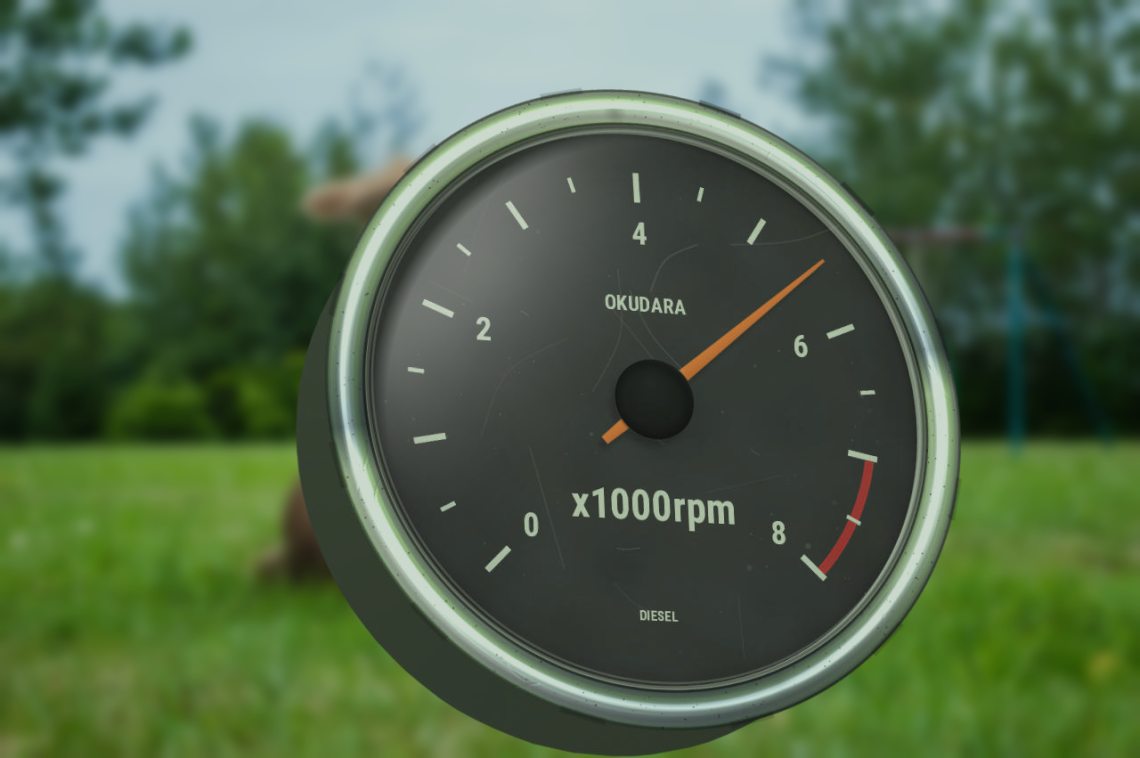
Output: 5500
